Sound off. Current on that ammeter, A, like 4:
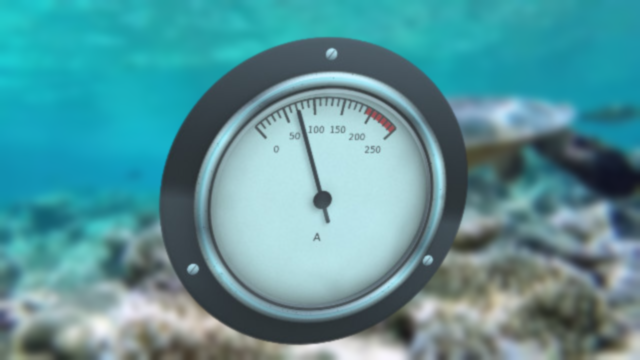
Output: 70
